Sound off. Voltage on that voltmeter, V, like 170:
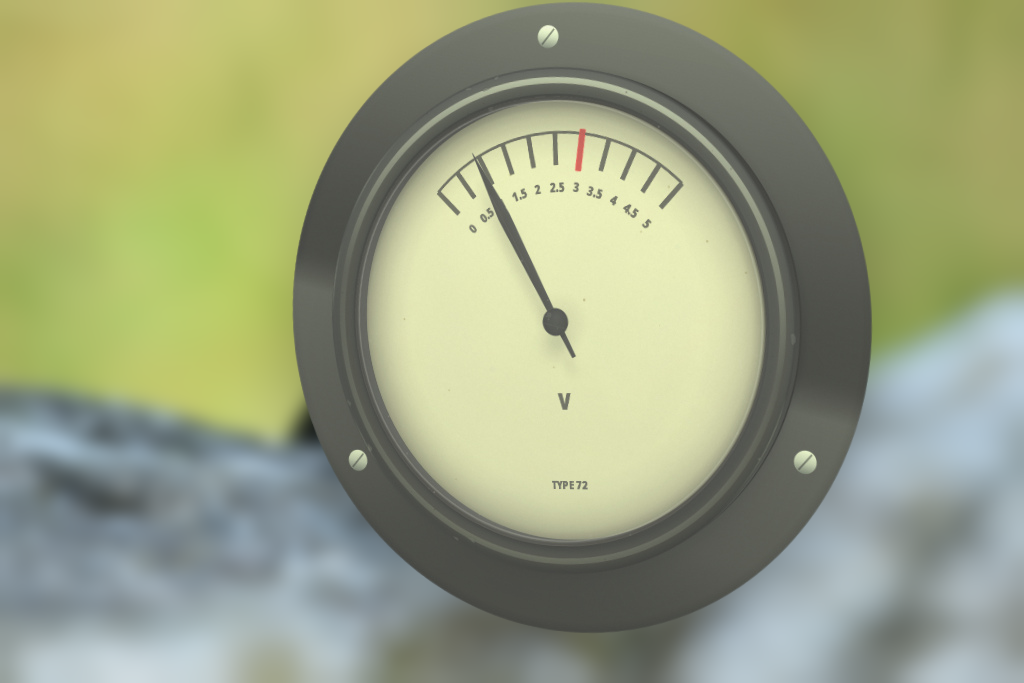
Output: 1
